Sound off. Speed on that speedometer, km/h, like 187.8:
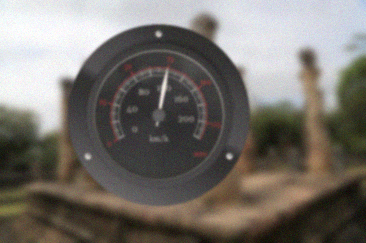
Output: 120
